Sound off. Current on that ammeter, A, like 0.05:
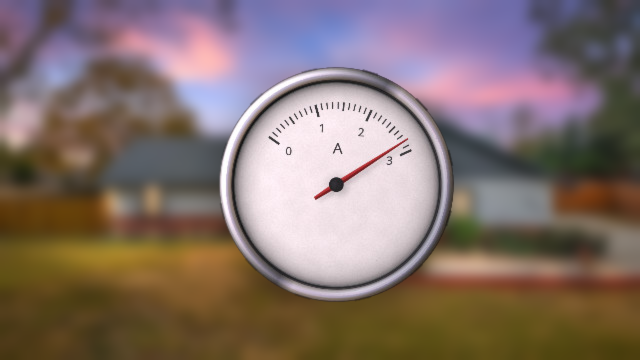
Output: 2.8
